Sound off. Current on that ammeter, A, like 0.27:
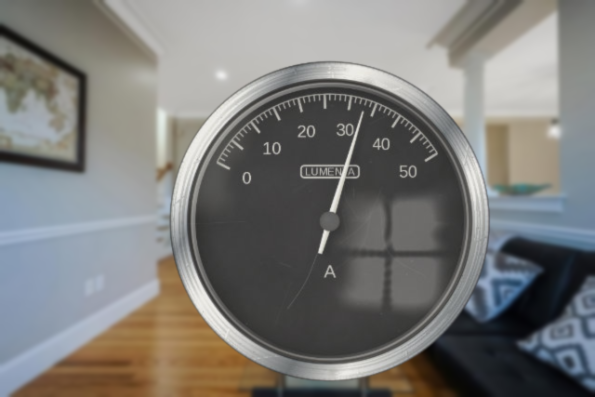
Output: 33
